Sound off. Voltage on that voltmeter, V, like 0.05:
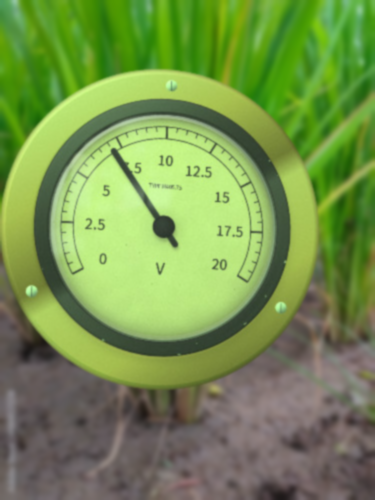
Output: 7
